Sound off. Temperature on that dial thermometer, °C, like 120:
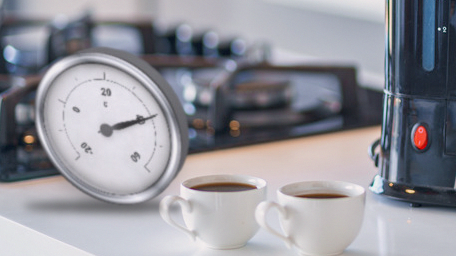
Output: 40
